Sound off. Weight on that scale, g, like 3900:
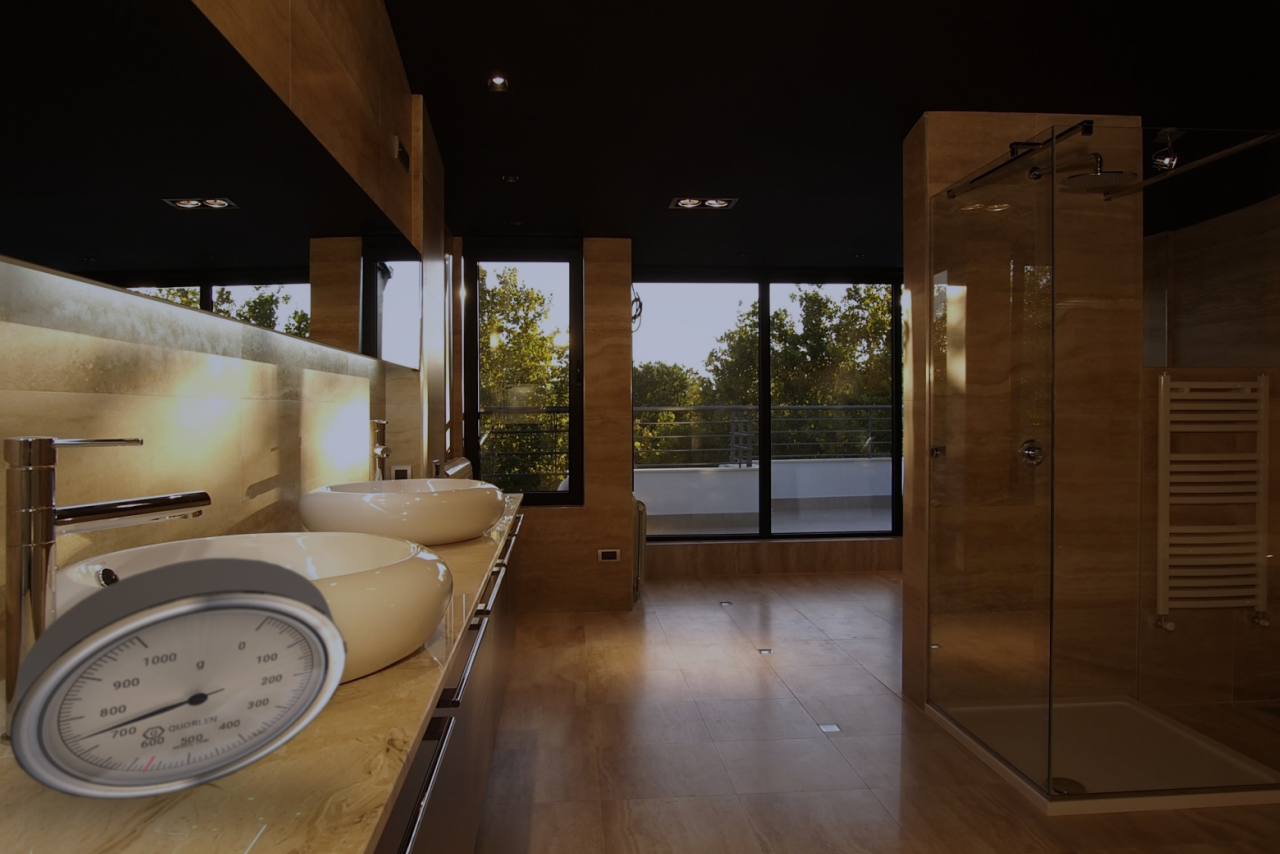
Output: 750
